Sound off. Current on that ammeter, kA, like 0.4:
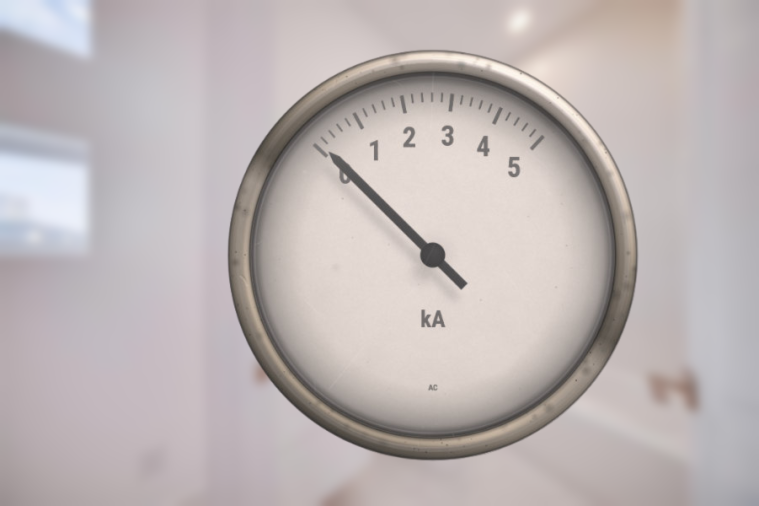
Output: 0.1
